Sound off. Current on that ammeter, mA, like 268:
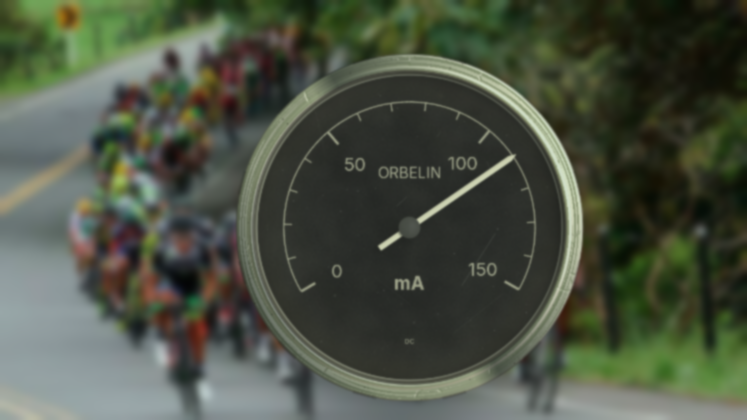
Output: 110
